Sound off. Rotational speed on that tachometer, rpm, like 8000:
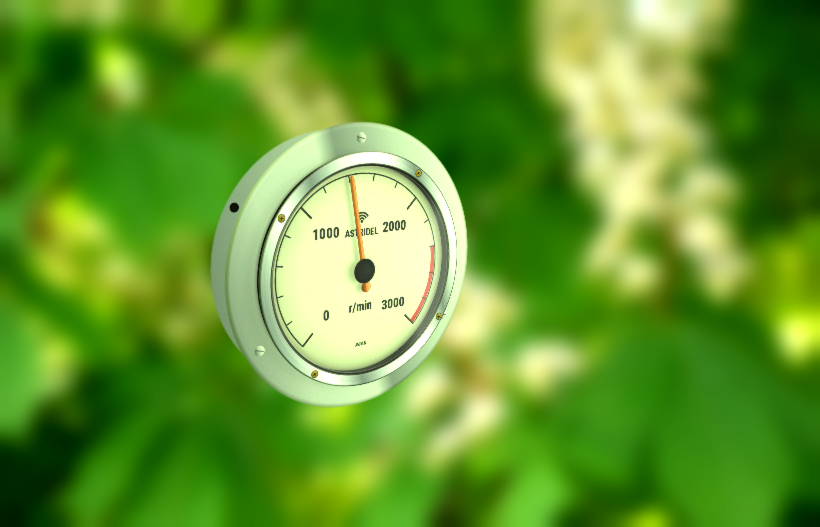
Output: 1400
